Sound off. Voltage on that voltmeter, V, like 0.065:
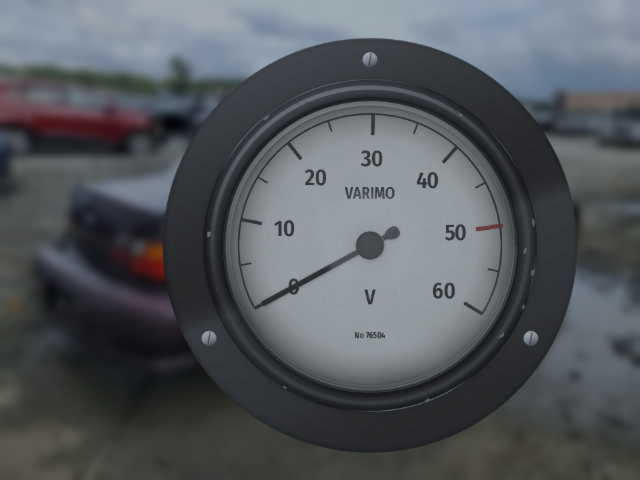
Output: 0
